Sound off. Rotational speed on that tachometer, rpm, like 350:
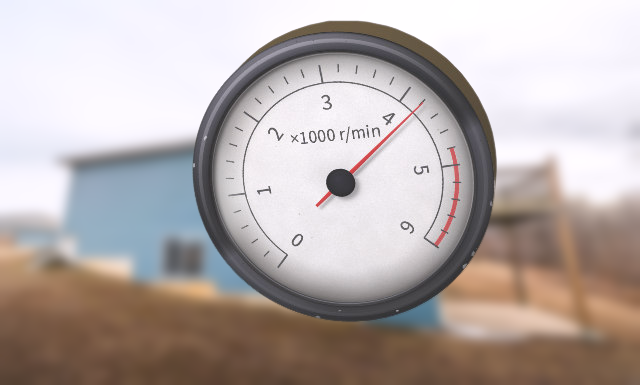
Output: 4200
